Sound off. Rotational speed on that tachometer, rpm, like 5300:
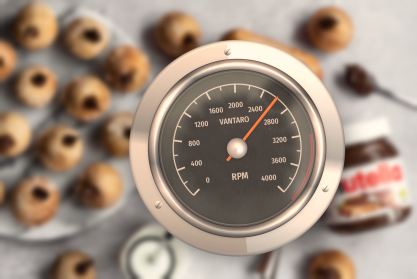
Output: 2600
